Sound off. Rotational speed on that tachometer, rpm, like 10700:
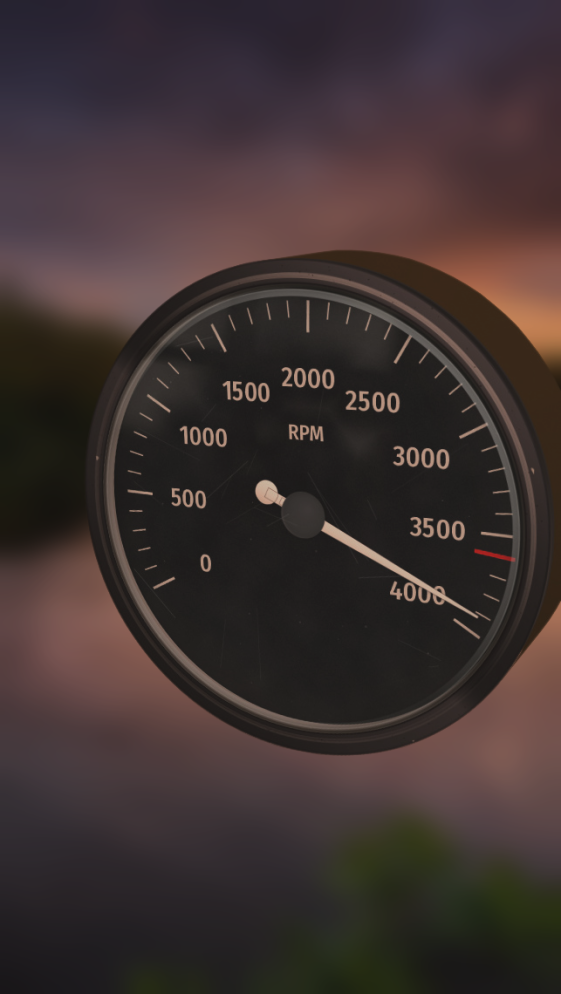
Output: 3900
